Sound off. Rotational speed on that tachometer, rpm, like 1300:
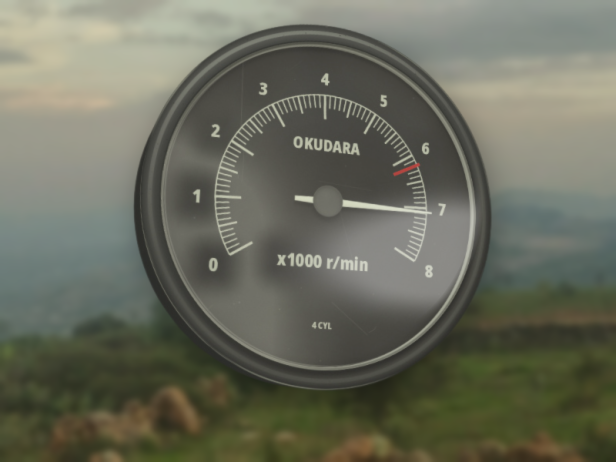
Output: 7100
